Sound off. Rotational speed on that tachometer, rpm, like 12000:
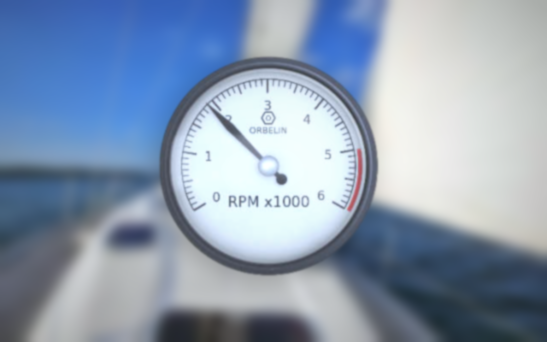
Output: 1900
